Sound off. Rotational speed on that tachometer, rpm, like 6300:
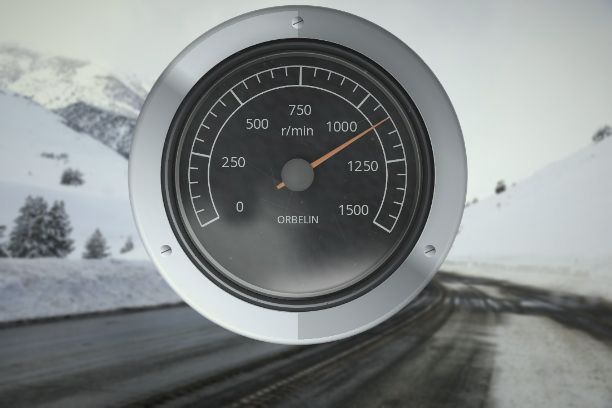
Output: 1100
